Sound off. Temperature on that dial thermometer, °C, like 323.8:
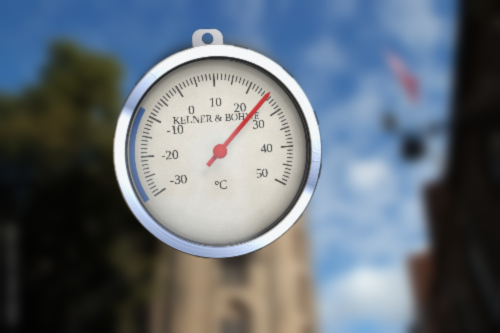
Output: 25
